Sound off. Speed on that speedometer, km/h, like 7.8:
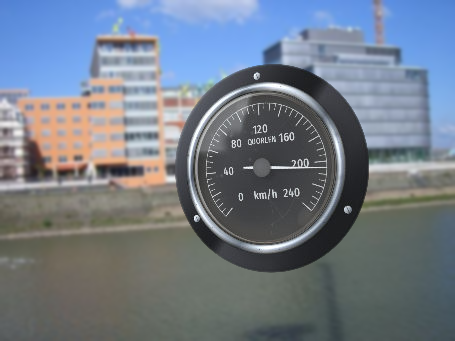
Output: 205
